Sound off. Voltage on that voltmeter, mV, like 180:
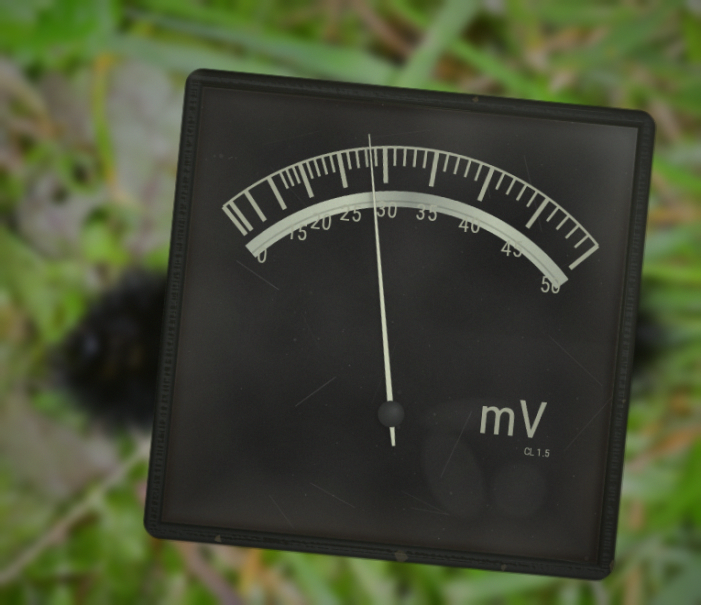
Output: 28.5
